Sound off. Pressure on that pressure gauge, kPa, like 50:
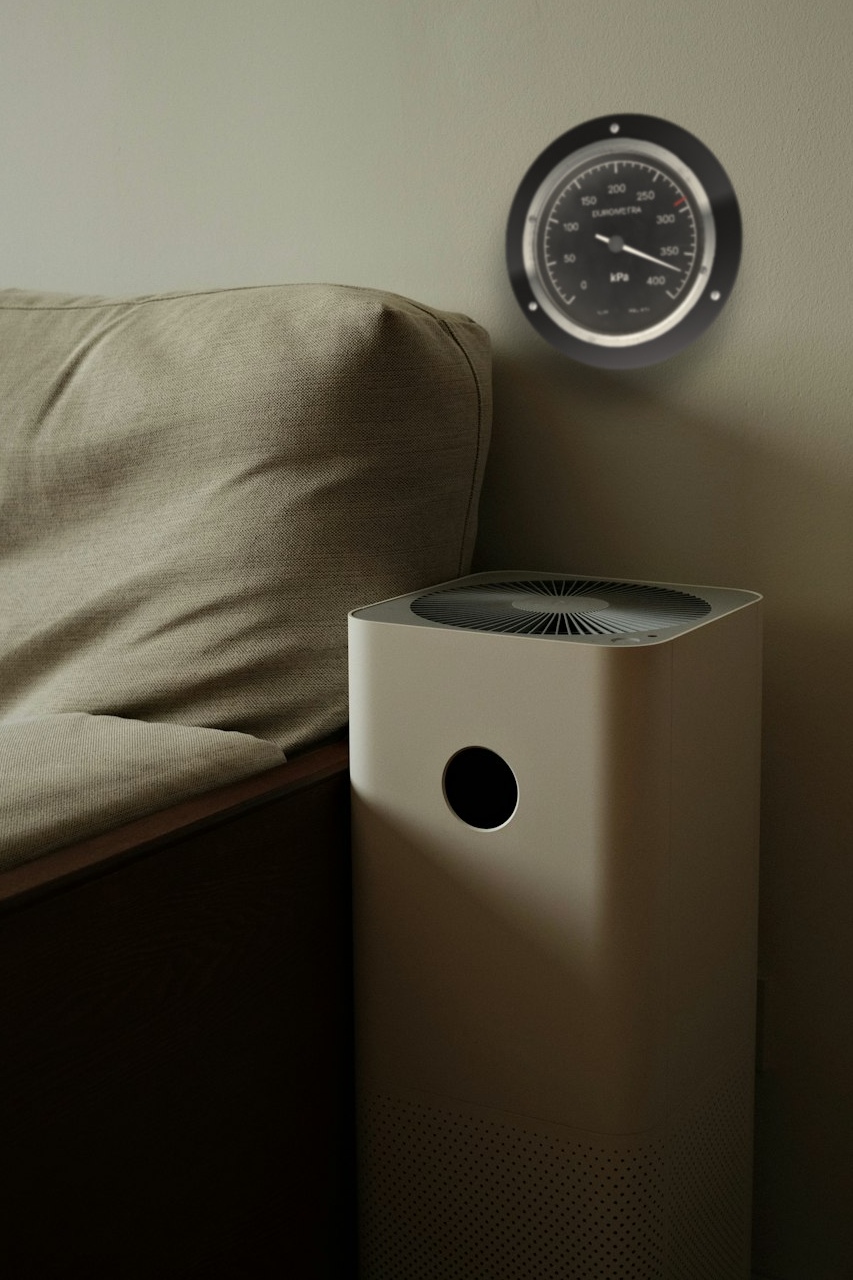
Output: 370
